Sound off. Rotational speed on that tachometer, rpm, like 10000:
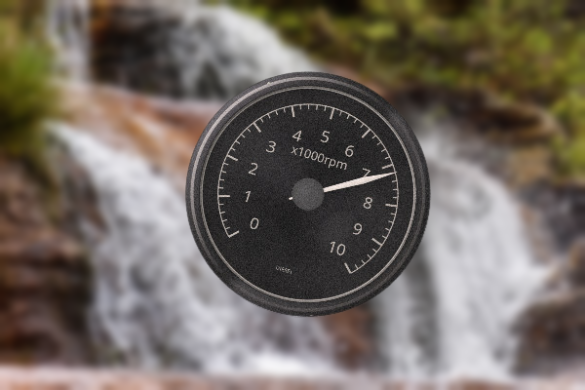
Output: 7200
